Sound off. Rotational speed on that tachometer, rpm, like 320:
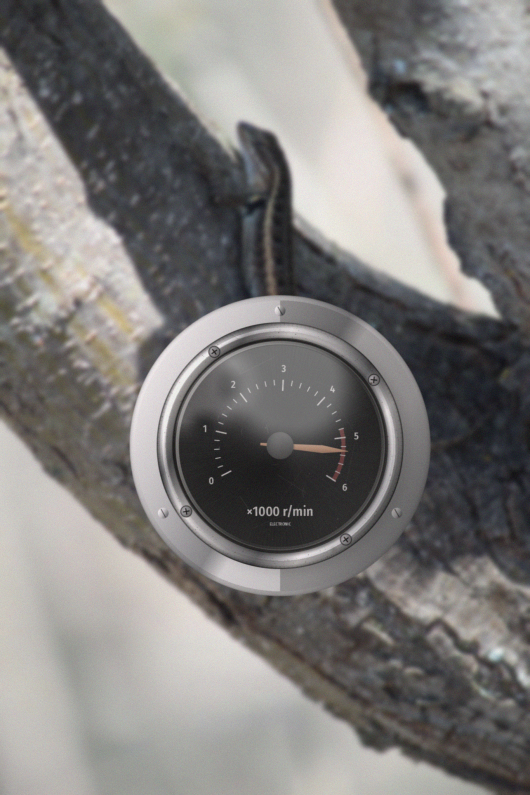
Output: 5300
